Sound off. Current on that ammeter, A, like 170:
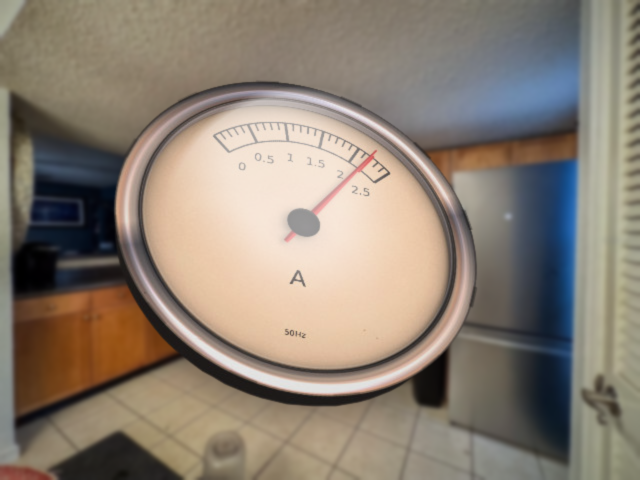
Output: 2.2
